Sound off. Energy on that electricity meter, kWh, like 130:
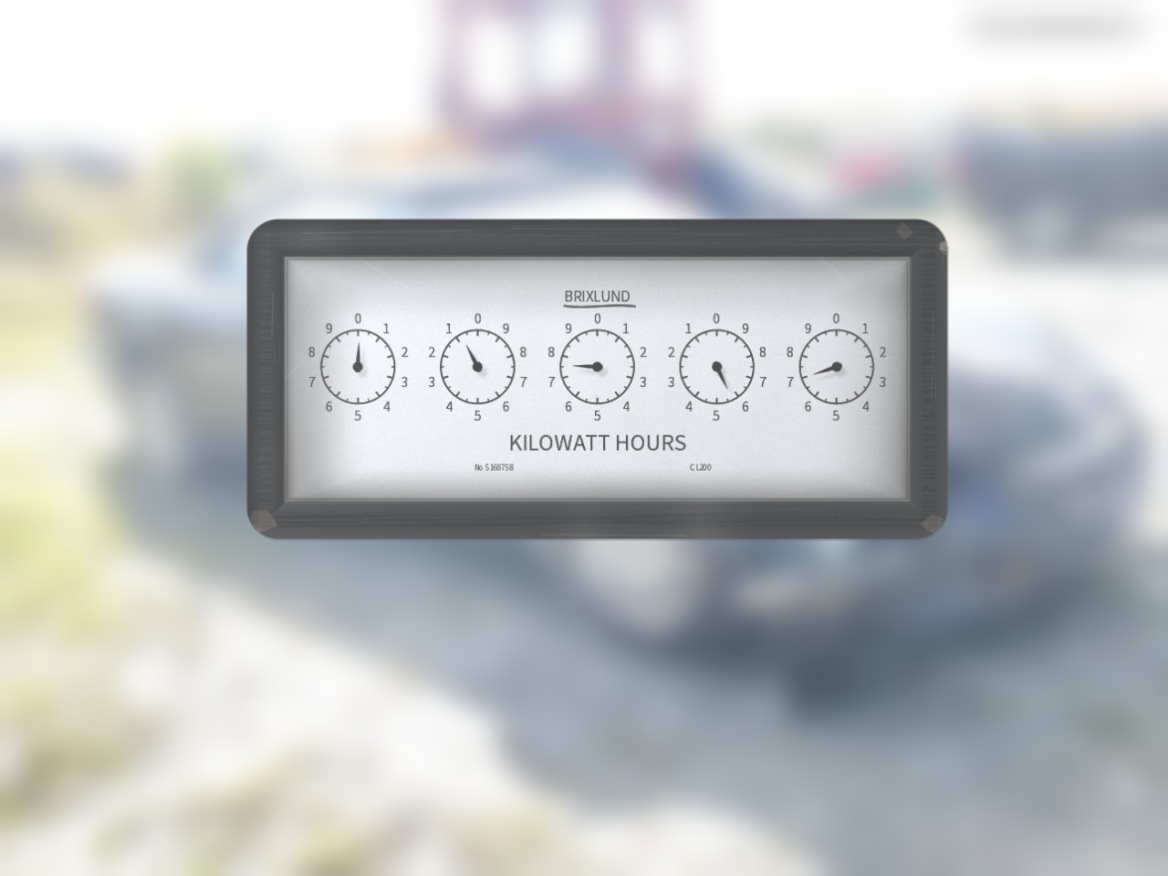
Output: 757
